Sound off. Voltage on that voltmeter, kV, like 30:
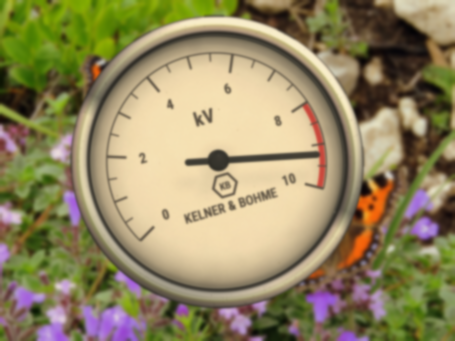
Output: 9.25
